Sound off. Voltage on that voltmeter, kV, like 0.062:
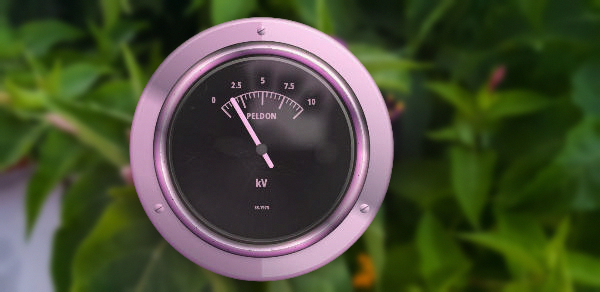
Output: 1.5
